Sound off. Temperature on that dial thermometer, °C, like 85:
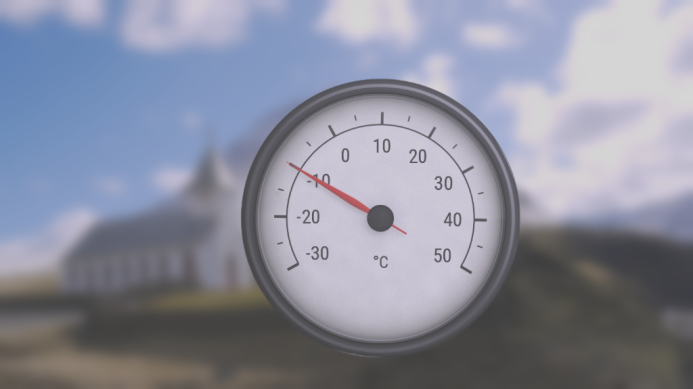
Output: -10
